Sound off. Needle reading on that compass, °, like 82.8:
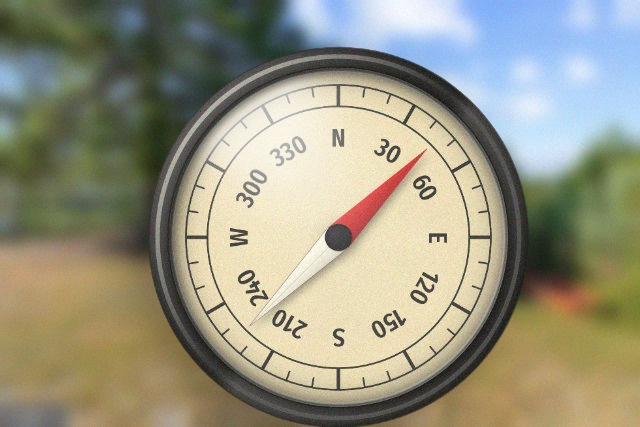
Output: 45
